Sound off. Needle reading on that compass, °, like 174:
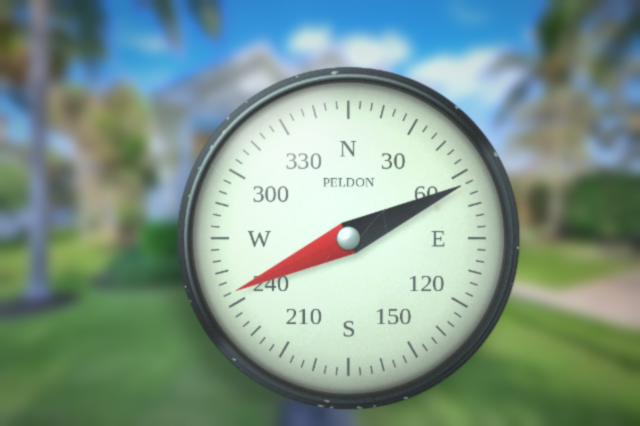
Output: 245
